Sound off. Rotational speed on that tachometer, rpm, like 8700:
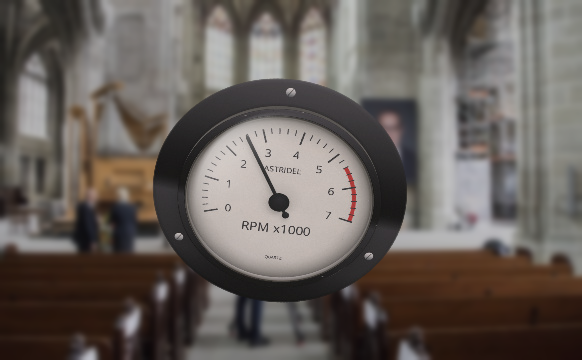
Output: 2600
